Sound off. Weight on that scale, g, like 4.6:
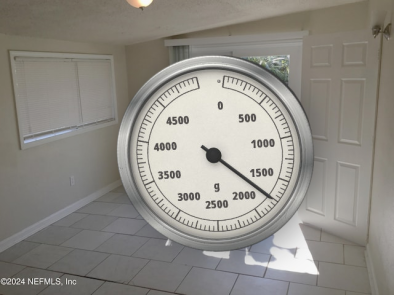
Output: 1750
